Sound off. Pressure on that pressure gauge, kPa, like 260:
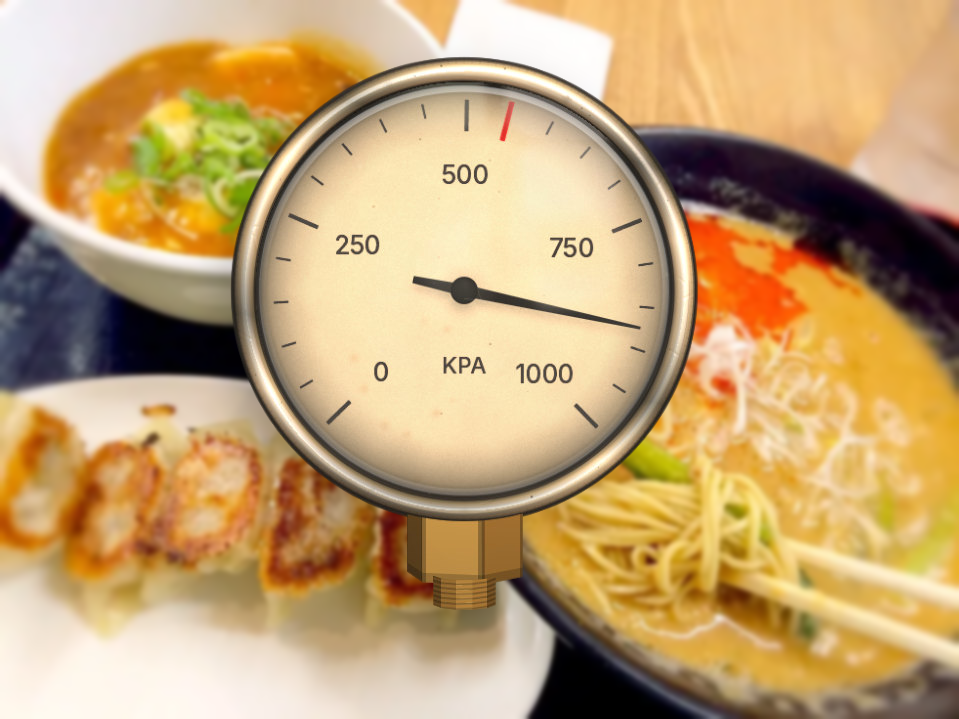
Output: 875
